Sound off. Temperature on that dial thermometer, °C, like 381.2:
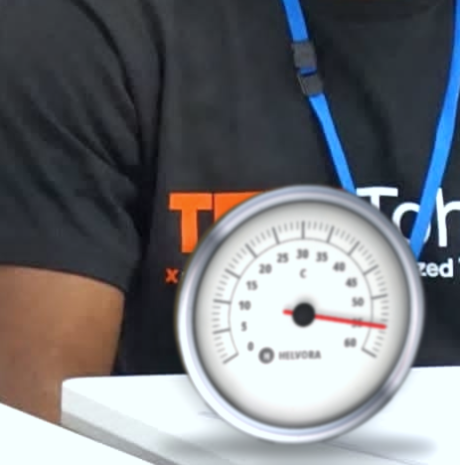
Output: 55
